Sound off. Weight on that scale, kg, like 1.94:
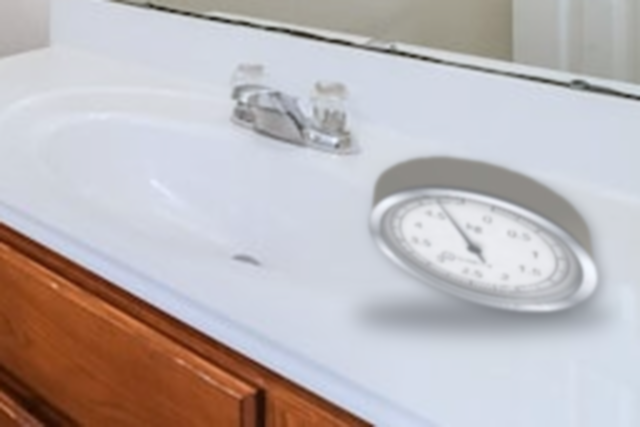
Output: 4.75
